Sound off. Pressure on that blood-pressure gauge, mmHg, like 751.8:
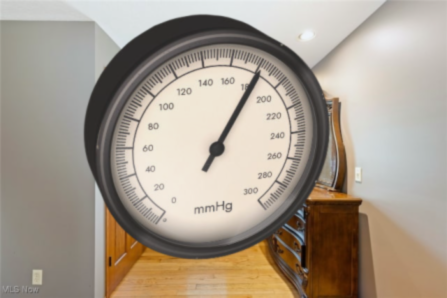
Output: 180
